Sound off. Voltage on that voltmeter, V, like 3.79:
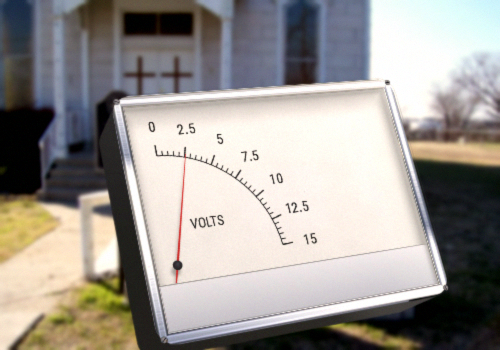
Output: 2.5
